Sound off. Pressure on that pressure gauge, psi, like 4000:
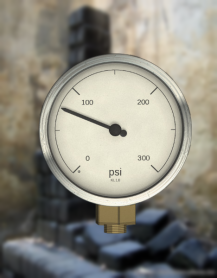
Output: 75
